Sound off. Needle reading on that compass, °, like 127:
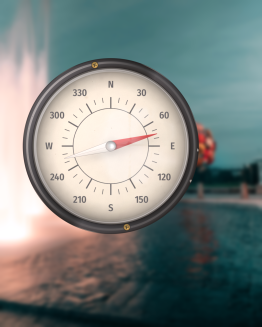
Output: 75
